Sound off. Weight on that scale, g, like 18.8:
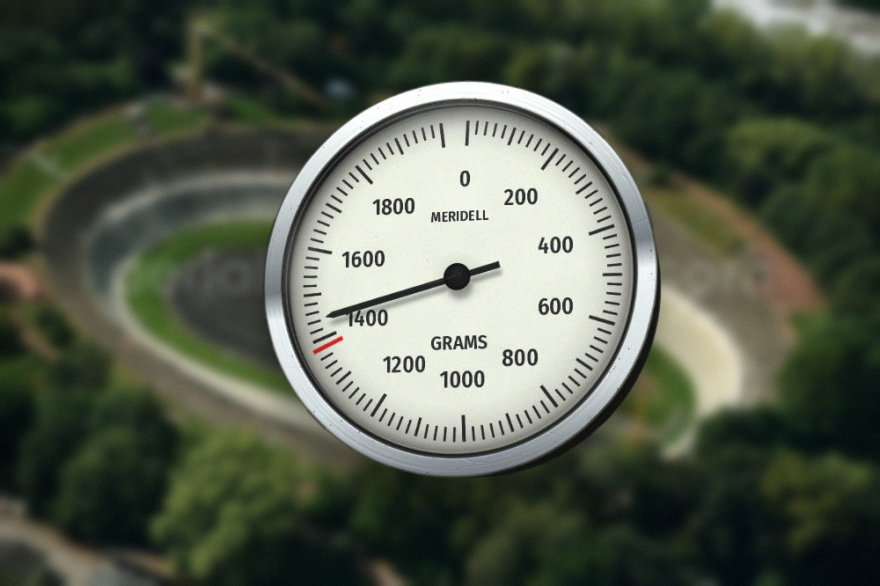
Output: 1440
